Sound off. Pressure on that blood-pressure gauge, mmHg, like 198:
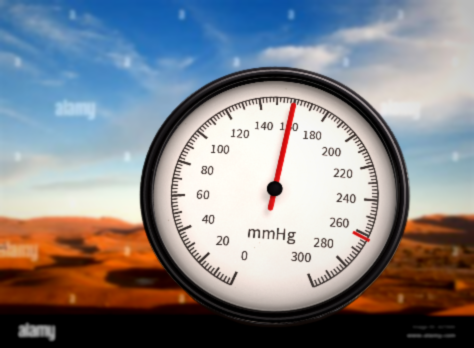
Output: 160
